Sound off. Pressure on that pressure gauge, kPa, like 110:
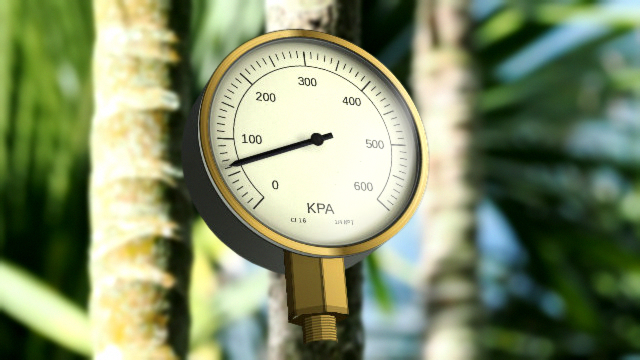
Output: 60
